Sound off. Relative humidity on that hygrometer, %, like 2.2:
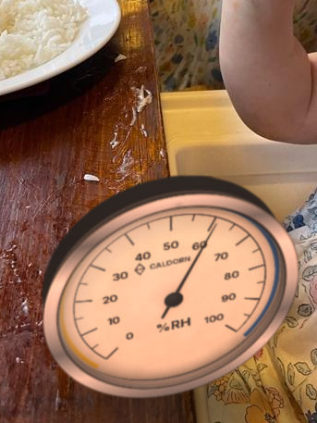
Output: 60
